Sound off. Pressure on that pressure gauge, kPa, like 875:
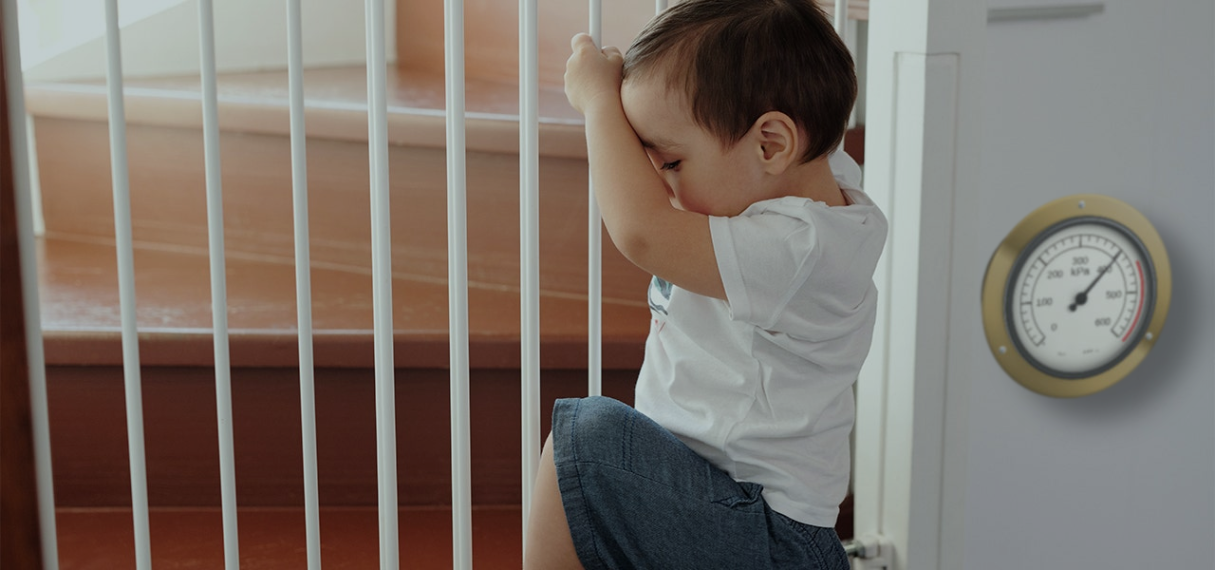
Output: 400
